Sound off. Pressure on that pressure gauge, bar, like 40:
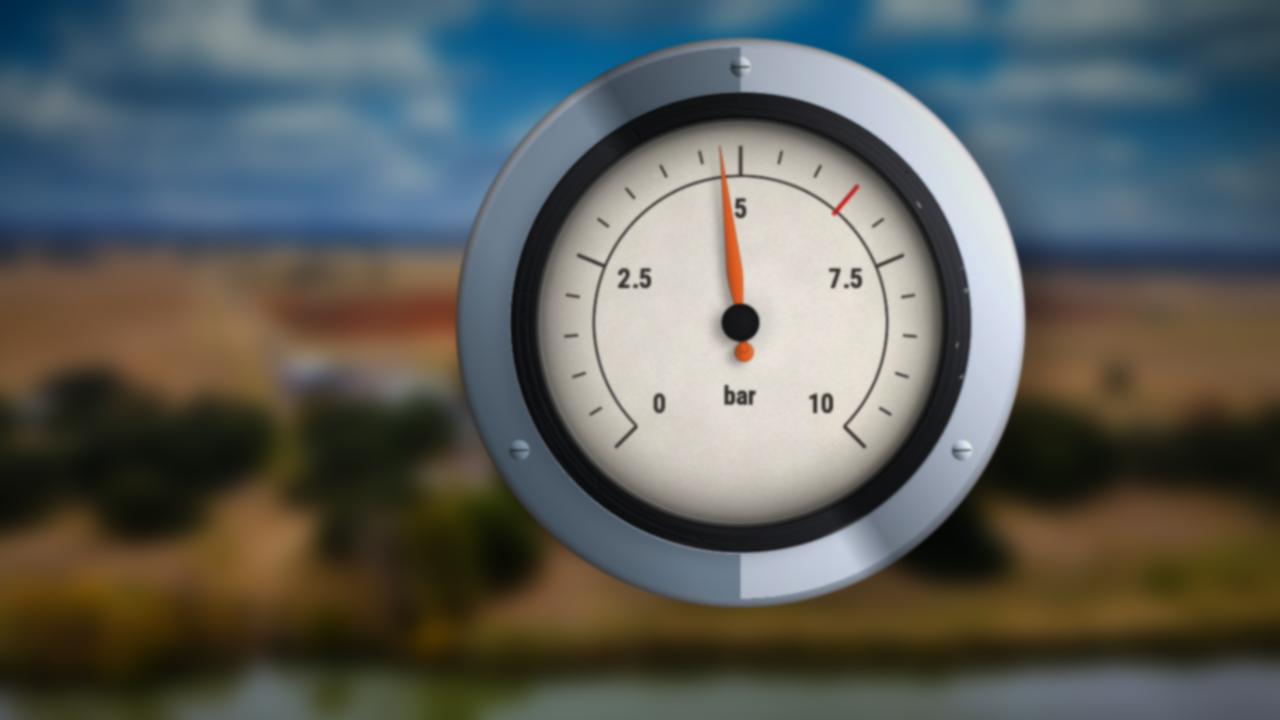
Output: 4.75
